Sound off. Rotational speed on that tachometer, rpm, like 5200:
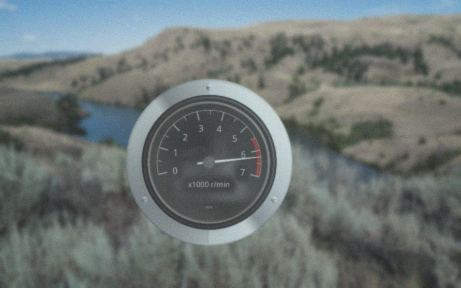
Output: 6250
